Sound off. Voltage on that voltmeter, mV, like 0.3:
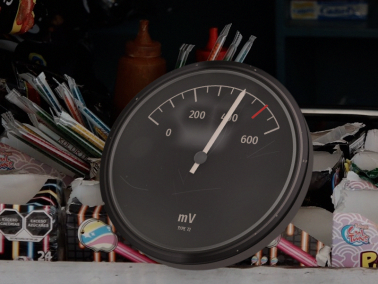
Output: 400
